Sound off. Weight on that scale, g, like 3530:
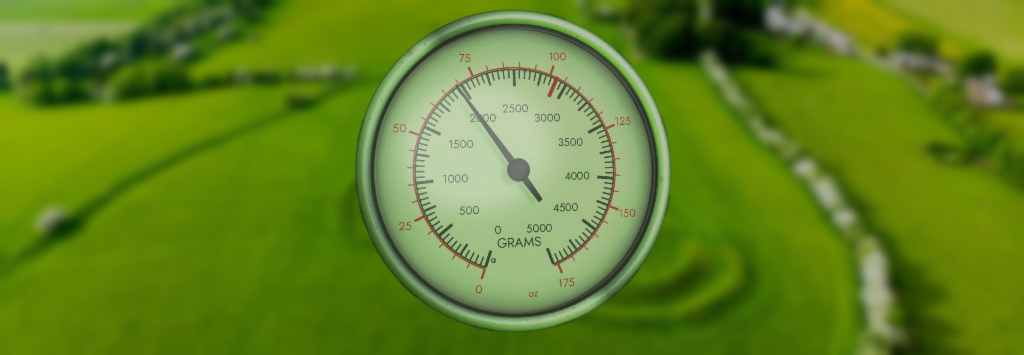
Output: 1950
